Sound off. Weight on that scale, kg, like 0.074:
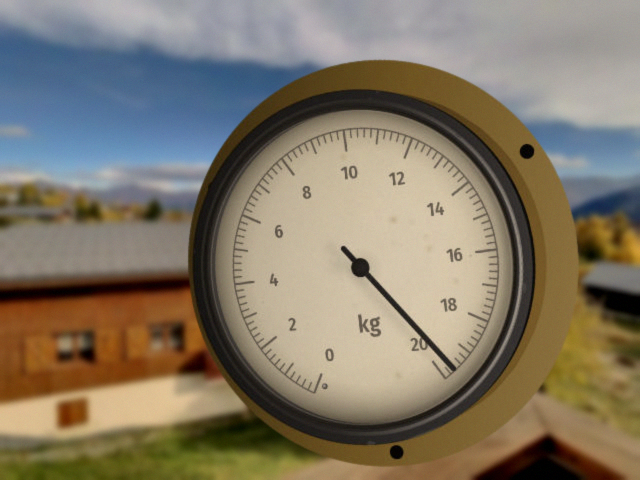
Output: 19.6
